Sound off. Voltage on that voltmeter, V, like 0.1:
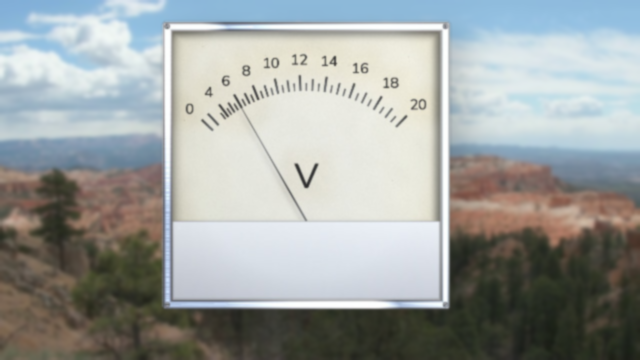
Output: 6
